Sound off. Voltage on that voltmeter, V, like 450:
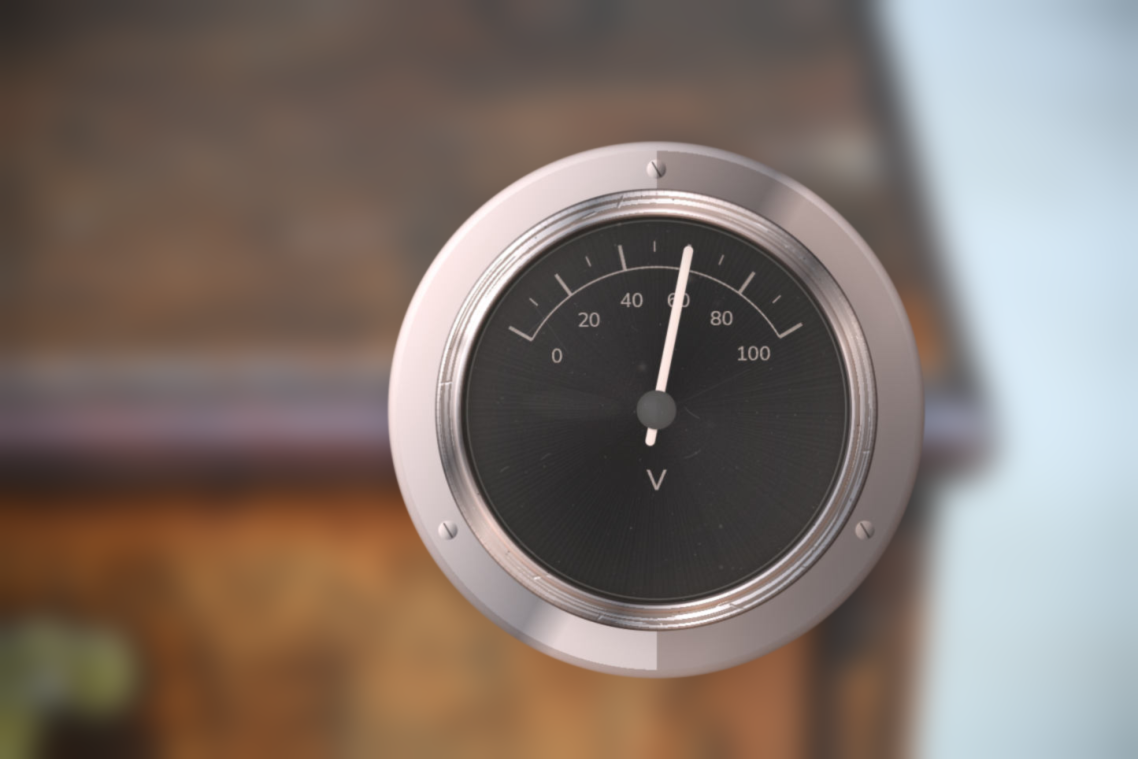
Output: 60
